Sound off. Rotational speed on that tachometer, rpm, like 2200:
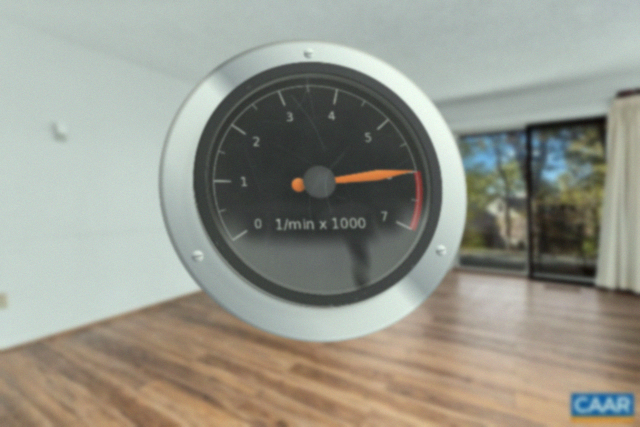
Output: 6000
